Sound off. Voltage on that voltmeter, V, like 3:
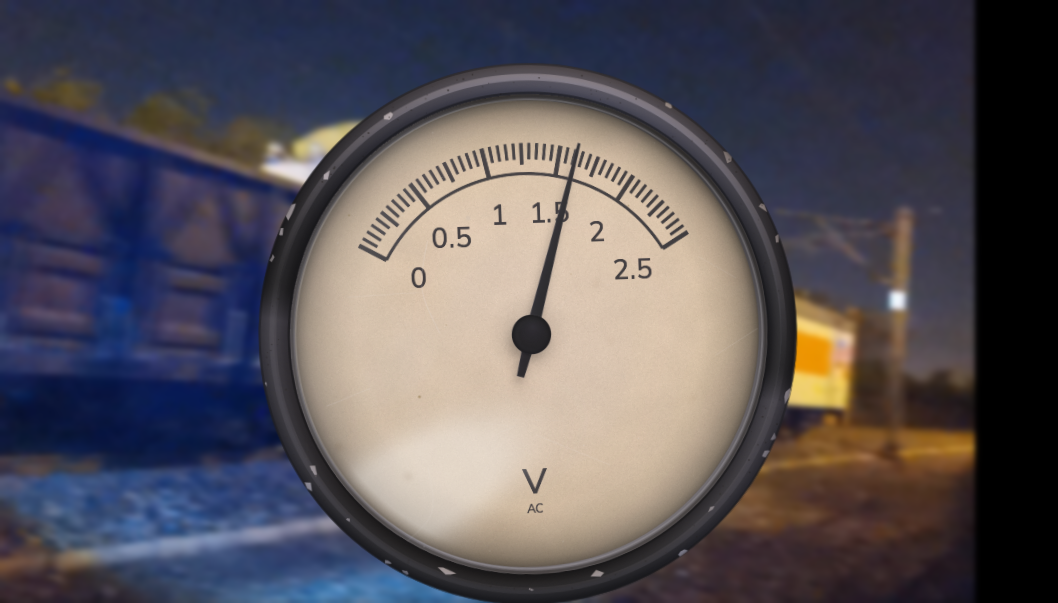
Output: 1.6
